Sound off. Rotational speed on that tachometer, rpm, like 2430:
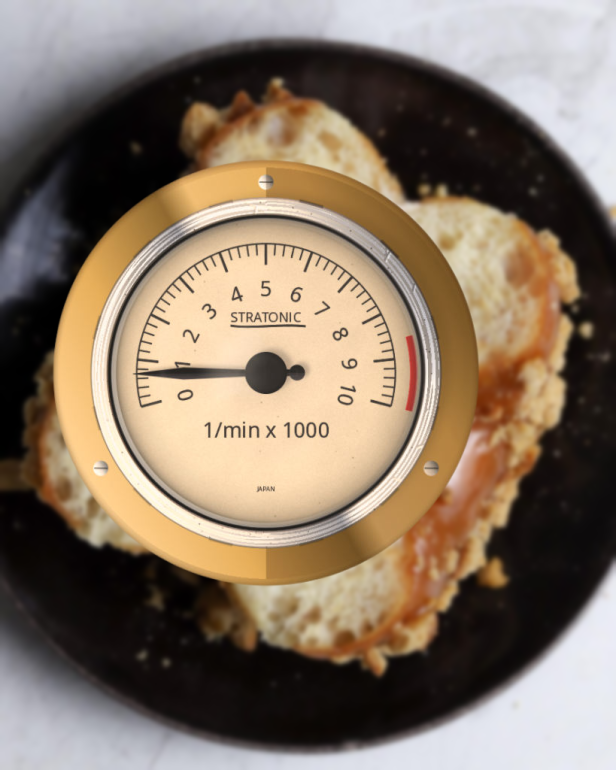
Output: 700
